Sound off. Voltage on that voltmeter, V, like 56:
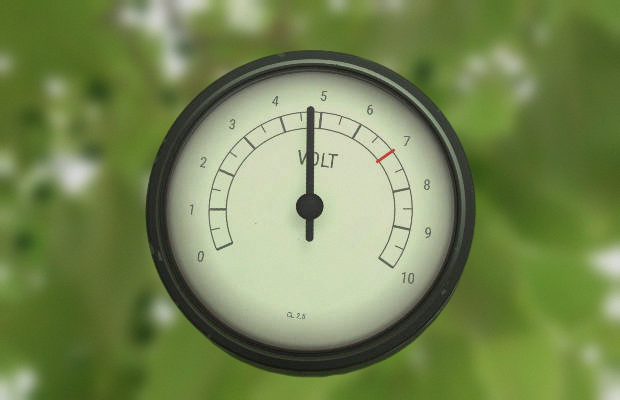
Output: 4.75
